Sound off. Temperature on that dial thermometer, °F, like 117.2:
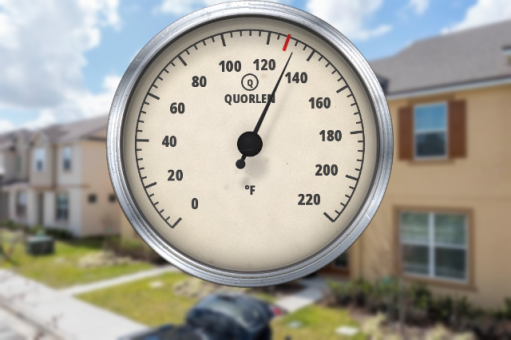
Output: 132
